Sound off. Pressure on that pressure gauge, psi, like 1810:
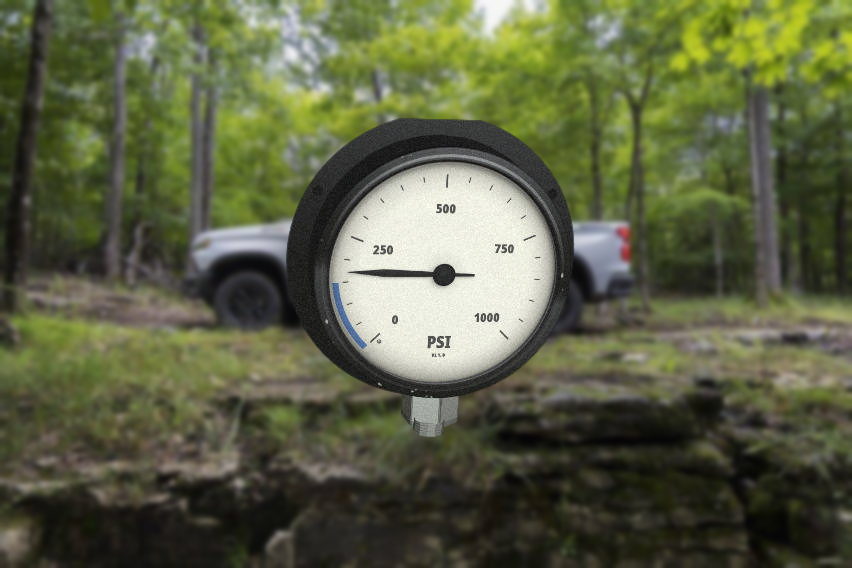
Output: 175
